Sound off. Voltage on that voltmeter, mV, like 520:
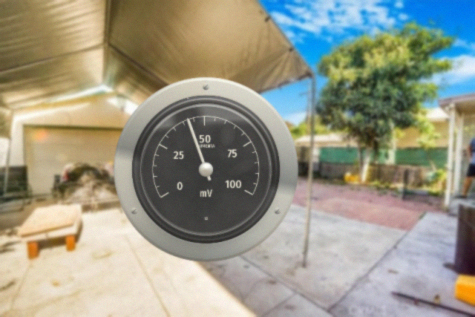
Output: 42.5
